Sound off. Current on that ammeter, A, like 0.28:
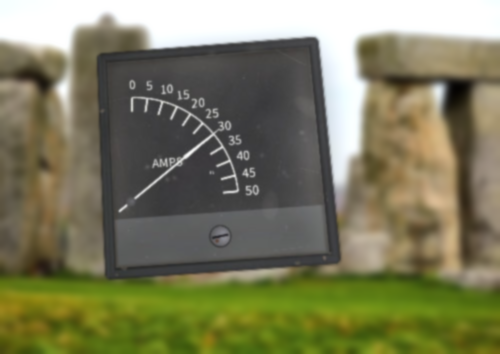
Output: 30
